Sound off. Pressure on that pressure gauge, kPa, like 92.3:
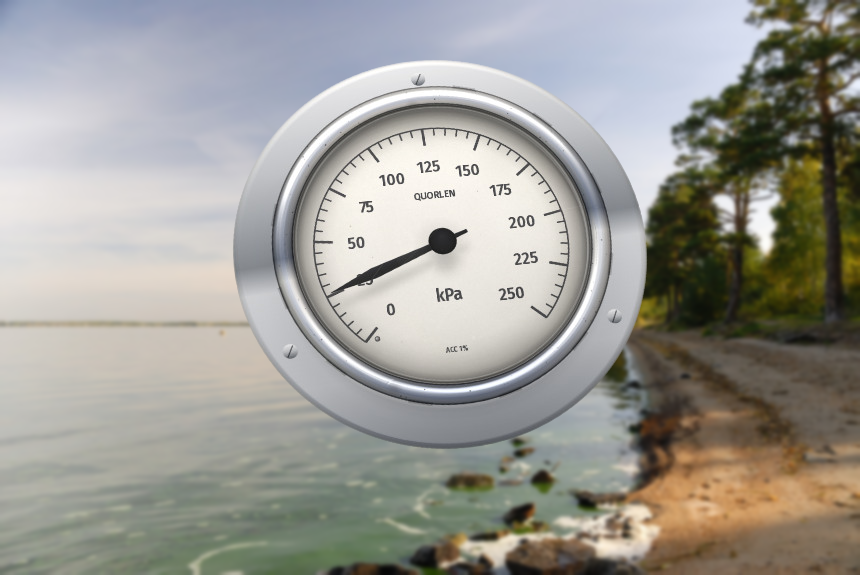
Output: 25
